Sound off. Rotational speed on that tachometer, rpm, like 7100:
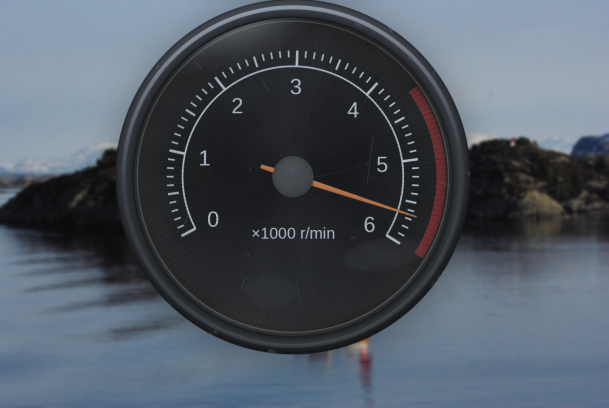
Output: 5650
